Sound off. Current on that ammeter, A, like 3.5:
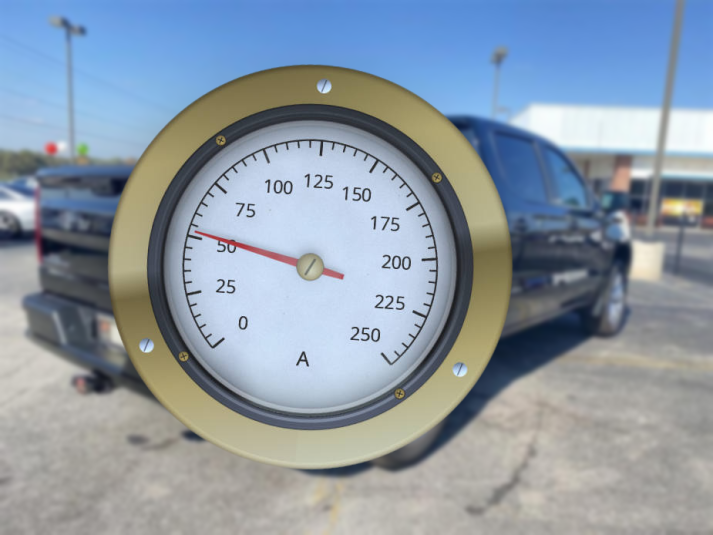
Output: 52.5
